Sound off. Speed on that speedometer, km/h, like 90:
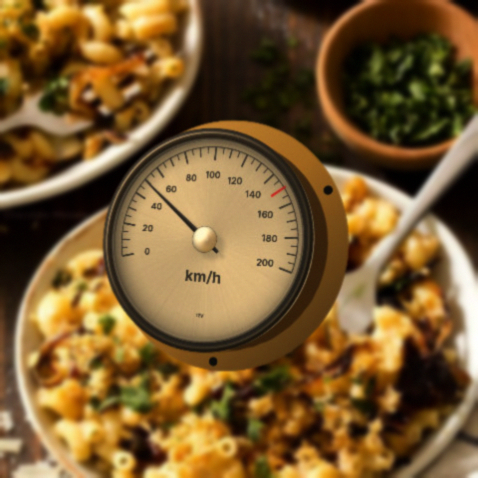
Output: 50
